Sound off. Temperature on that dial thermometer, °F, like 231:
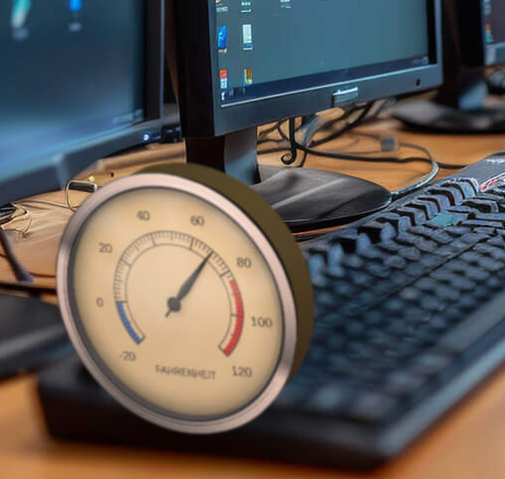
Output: 70
